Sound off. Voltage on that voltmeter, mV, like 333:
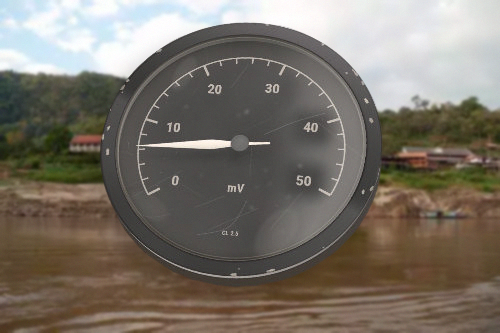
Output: 6
